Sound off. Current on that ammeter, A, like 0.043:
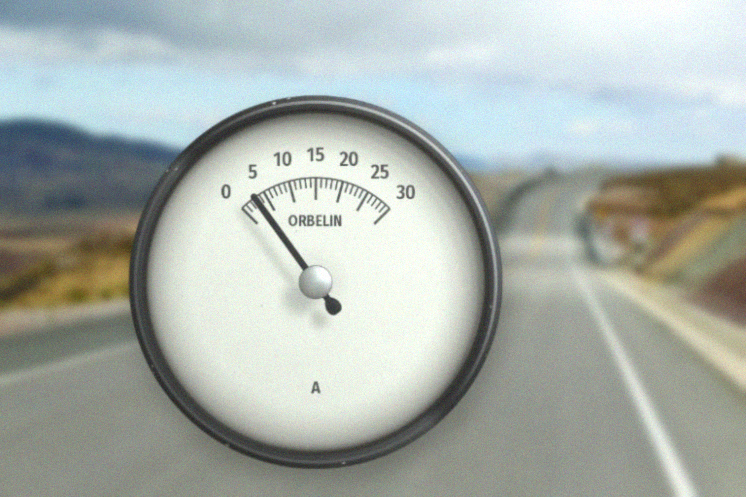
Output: 3
